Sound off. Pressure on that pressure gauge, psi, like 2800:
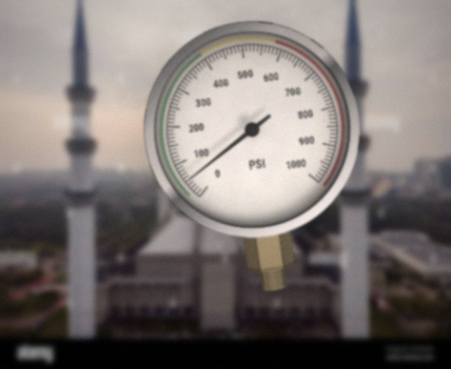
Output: 50
